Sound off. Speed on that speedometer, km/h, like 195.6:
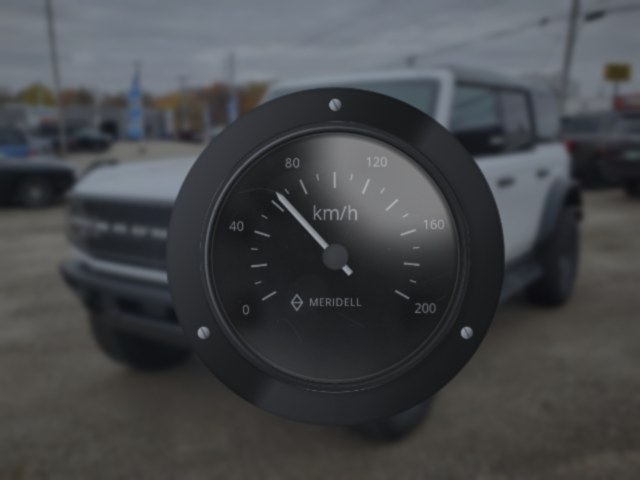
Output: 65
